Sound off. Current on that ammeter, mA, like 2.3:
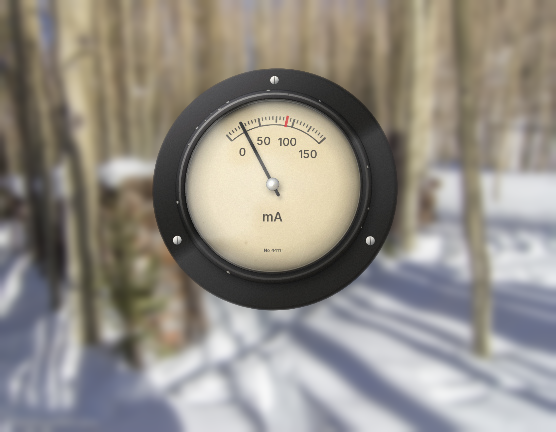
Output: 25
